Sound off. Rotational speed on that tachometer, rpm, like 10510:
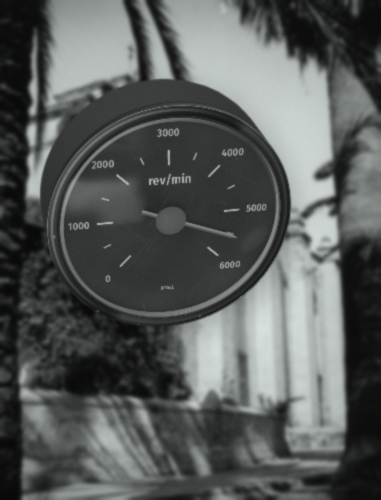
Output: 5500
